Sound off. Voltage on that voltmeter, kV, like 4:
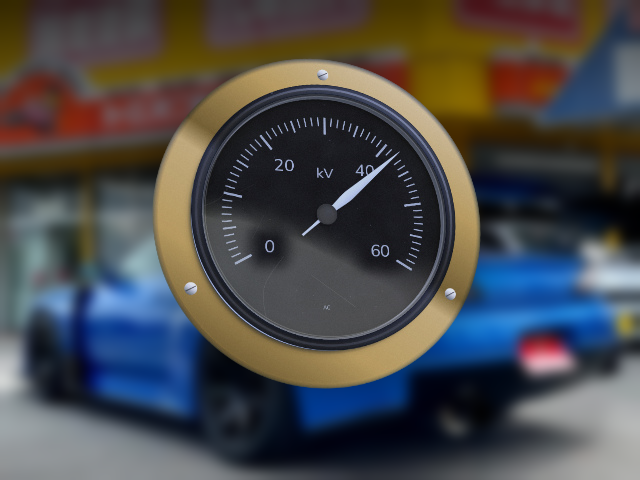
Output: 42
